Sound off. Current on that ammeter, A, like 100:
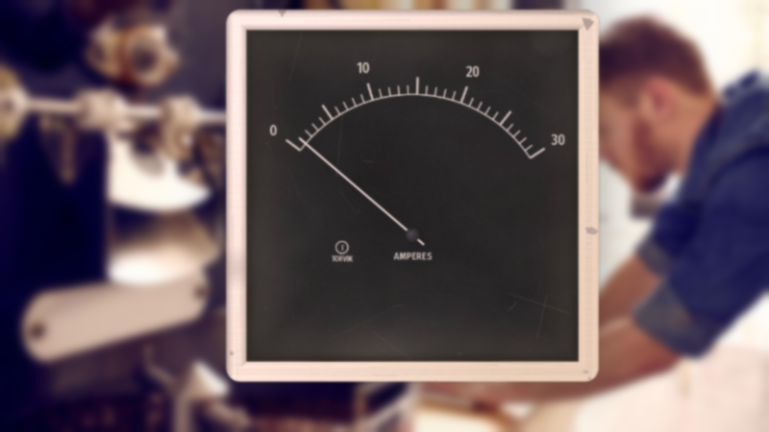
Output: 1
